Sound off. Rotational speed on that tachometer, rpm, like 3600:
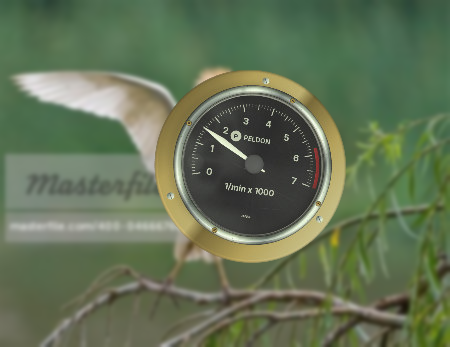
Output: 1500
